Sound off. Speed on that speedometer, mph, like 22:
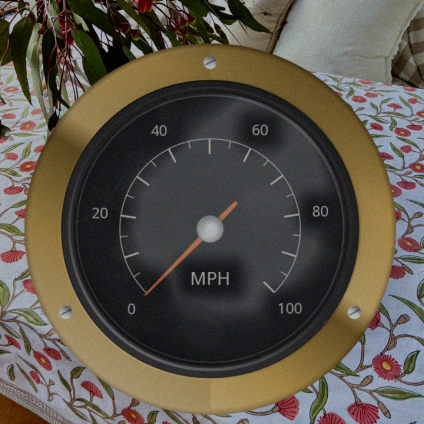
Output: 0
